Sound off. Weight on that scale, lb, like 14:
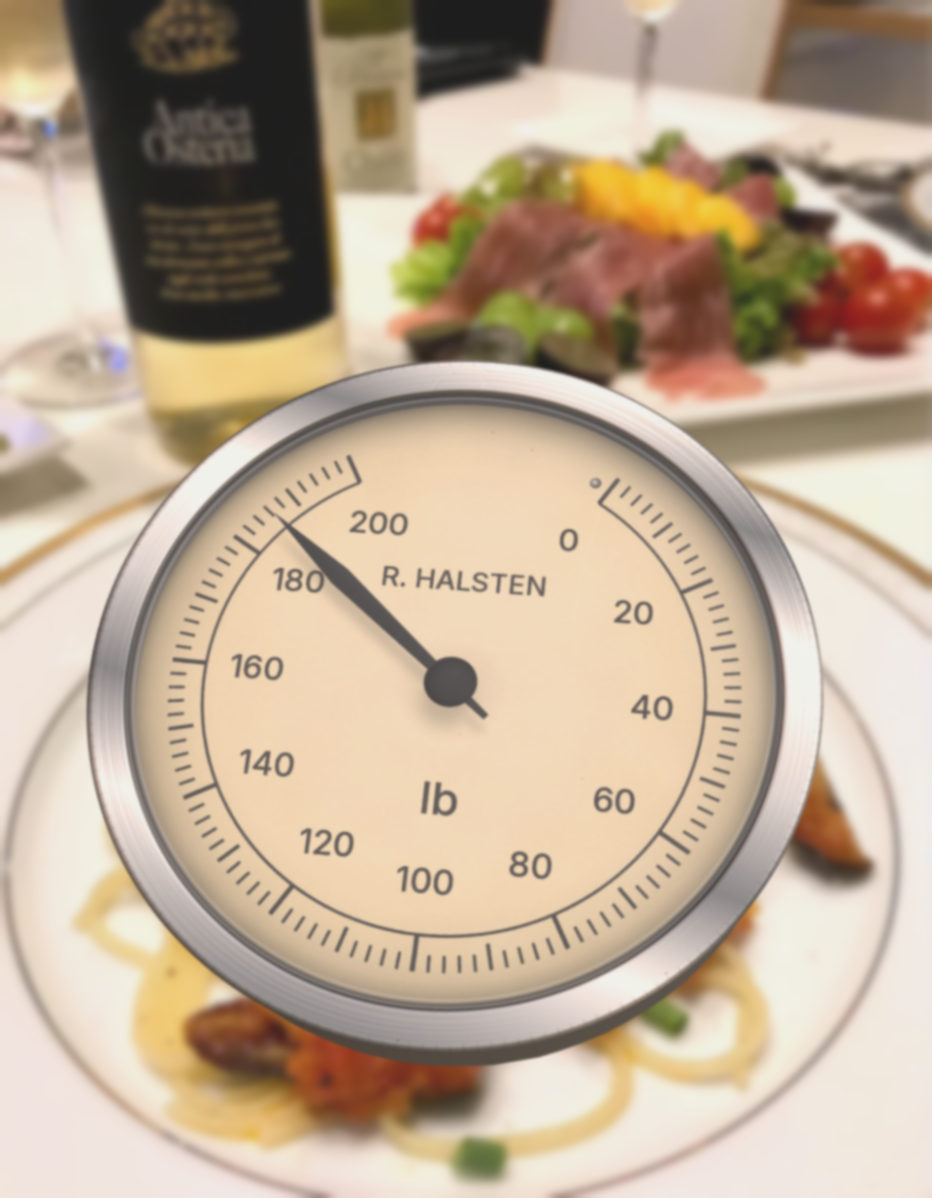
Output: 186
